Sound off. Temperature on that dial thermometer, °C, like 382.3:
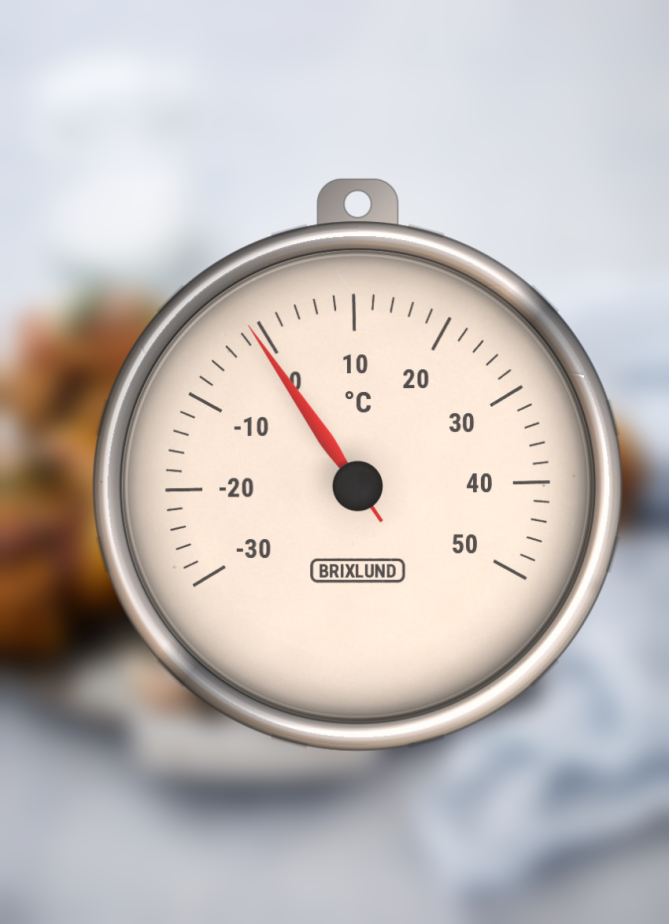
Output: -1
